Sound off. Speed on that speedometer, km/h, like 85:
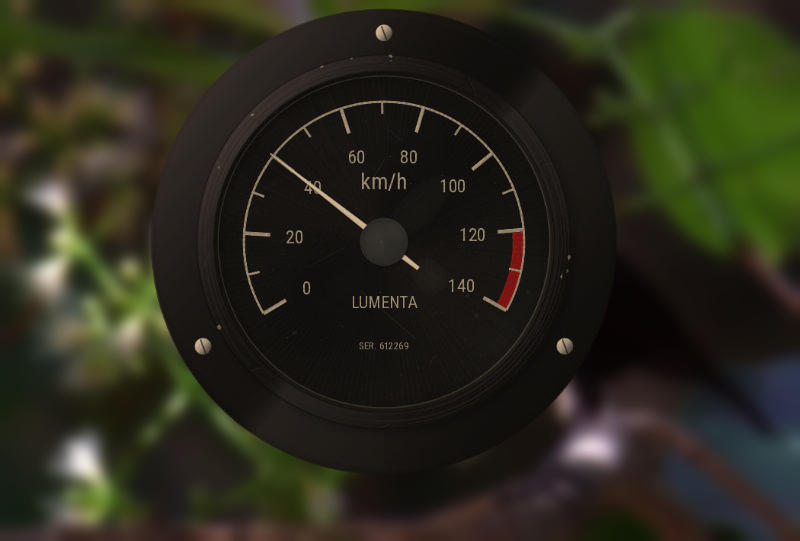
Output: 40
